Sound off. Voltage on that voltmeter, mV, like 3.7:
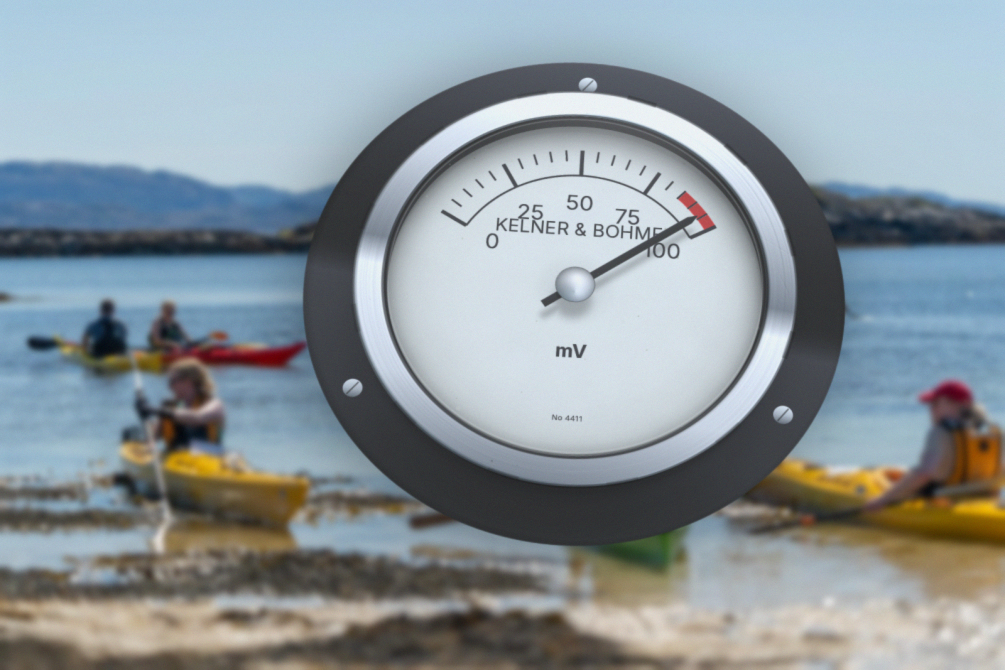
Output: 95
